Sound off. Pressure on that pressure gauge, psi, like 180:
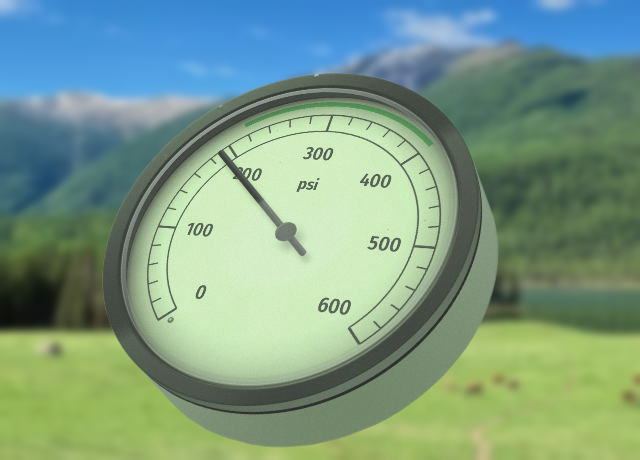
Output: 190
